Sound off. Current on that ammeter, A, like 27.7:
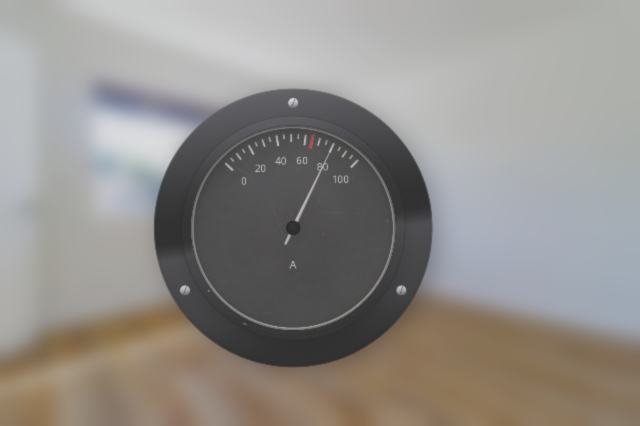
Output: 80
